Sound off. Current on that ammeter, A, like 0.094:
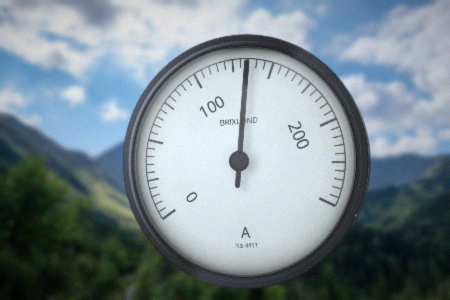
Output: 135
